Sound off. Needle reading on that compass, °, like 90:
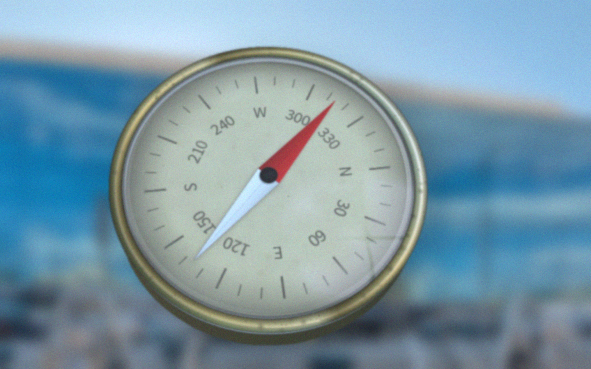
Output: 315
